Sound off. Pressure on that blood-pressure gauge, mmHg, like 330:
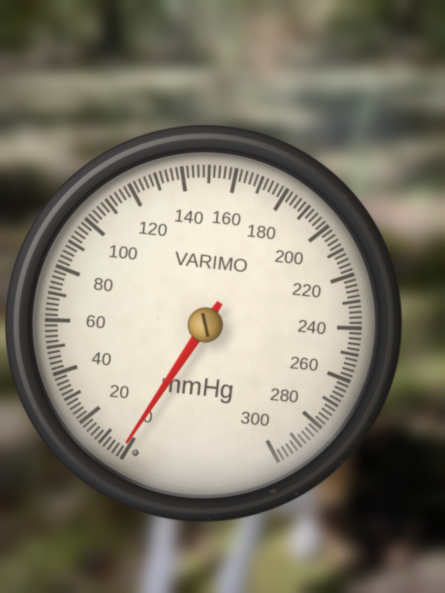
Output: 2
